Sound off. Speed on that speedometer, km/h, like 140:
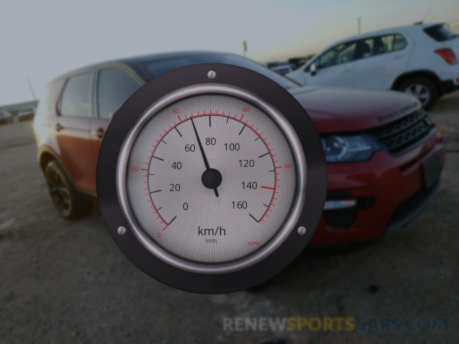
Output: 70
